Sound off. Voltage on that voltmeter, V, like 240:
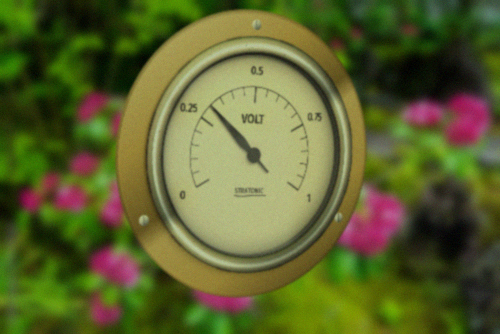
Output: 0.3
